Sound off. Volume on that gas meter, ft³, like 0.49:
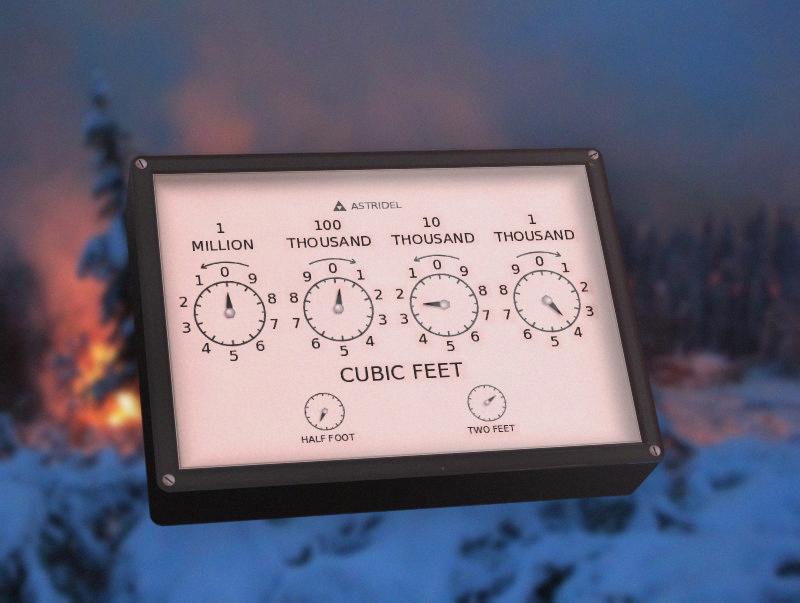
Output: 2400
